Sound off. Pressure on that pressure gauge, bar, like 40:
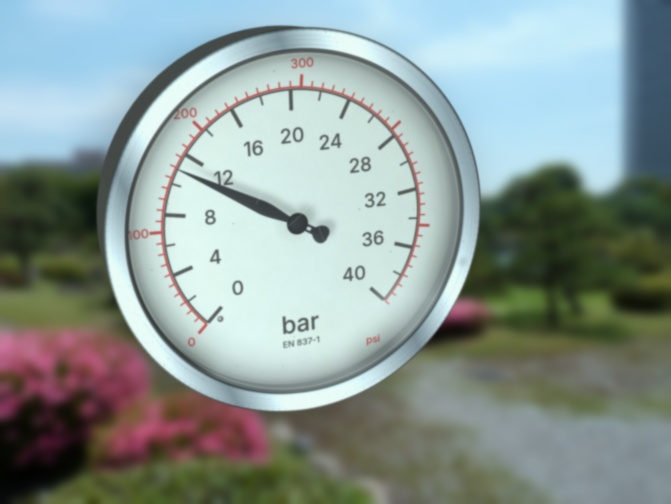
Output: 11
